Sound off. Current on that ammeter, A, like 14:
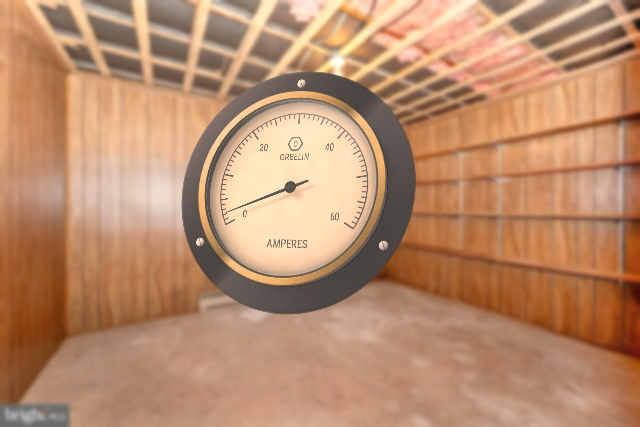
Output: 2
